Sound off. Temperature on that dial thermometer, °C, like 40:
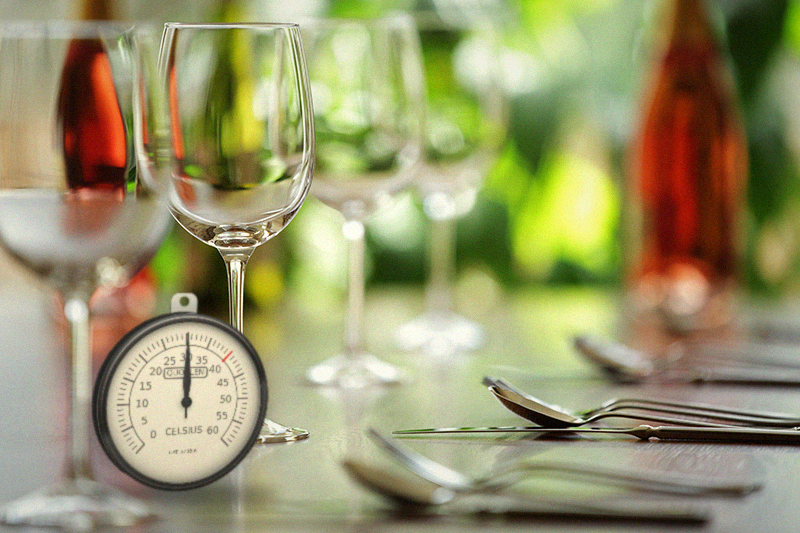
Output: 30
